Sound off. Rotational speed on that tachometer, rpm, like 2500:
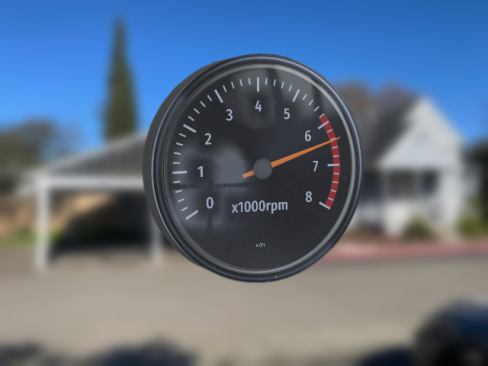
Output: 6400
